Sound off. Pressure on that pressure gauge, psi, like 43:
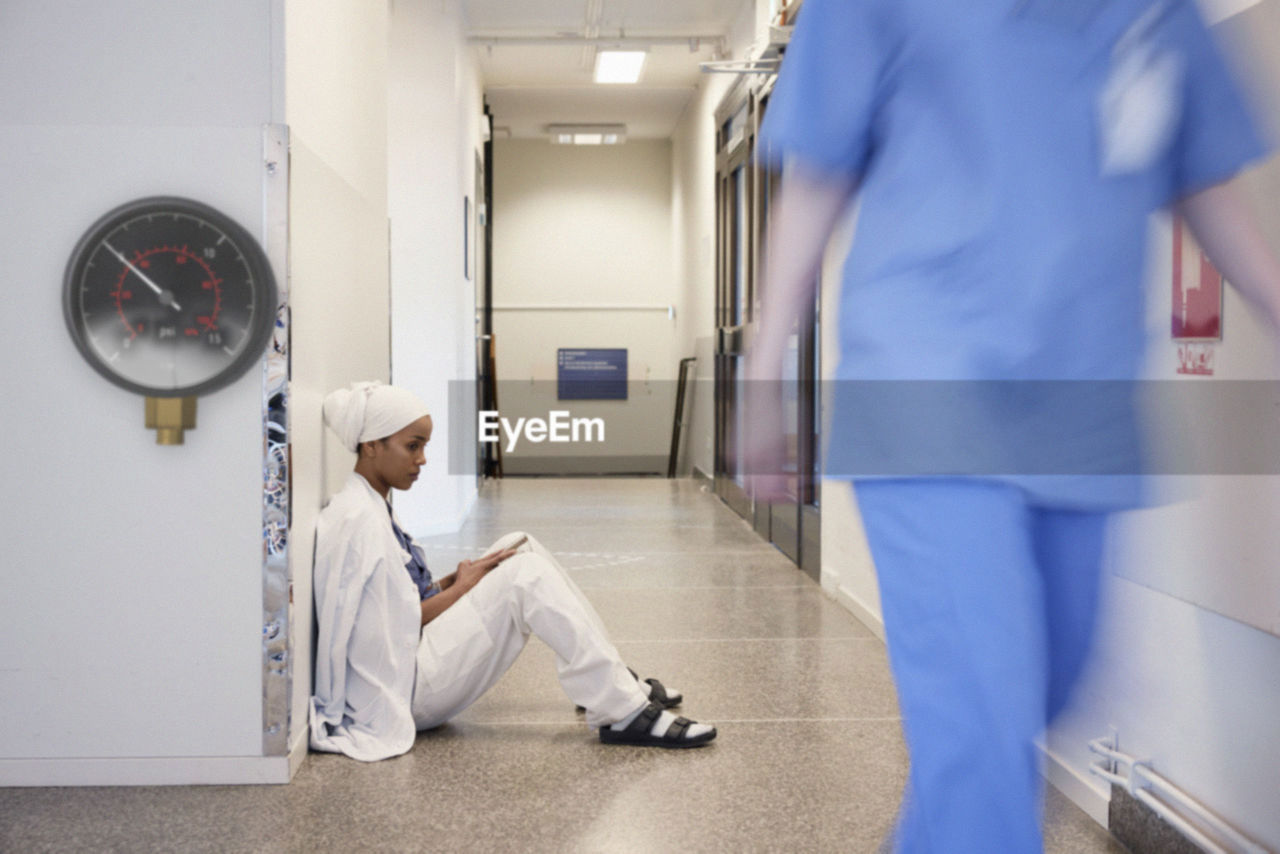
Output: 5
